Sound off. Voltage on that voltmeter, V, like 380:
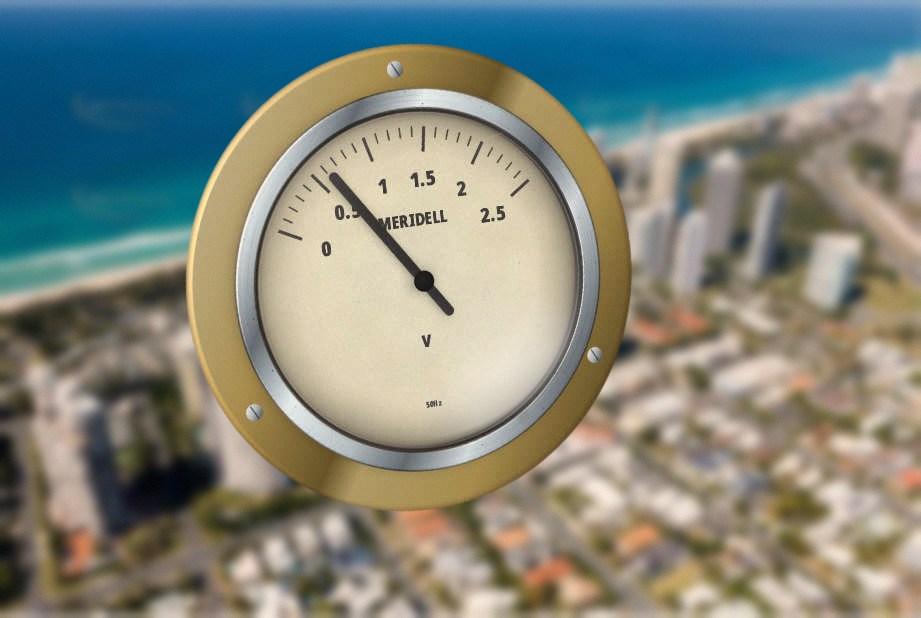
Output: 0.6
